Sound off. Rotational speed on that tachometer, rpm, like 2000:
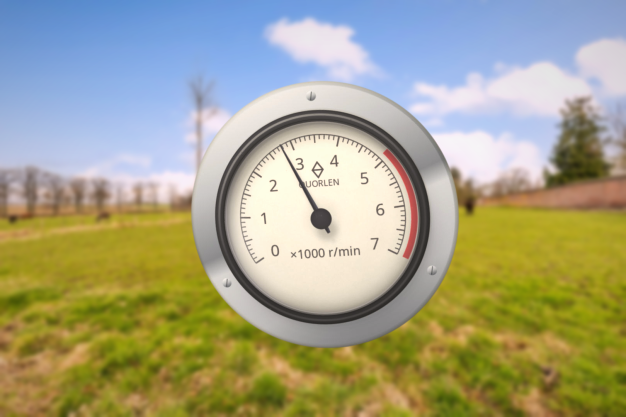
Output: 2800
